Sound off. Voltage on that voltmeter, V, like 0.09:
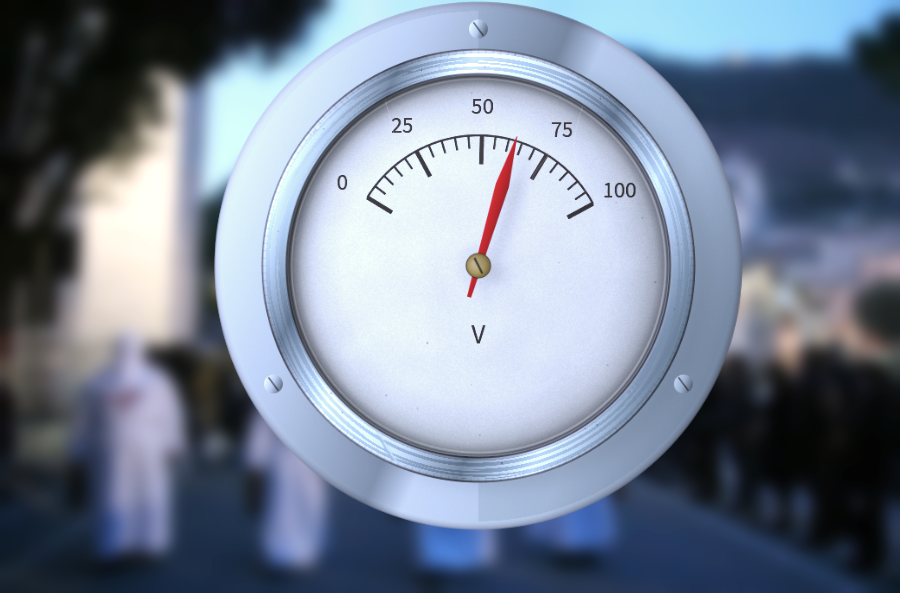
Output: 62.5
